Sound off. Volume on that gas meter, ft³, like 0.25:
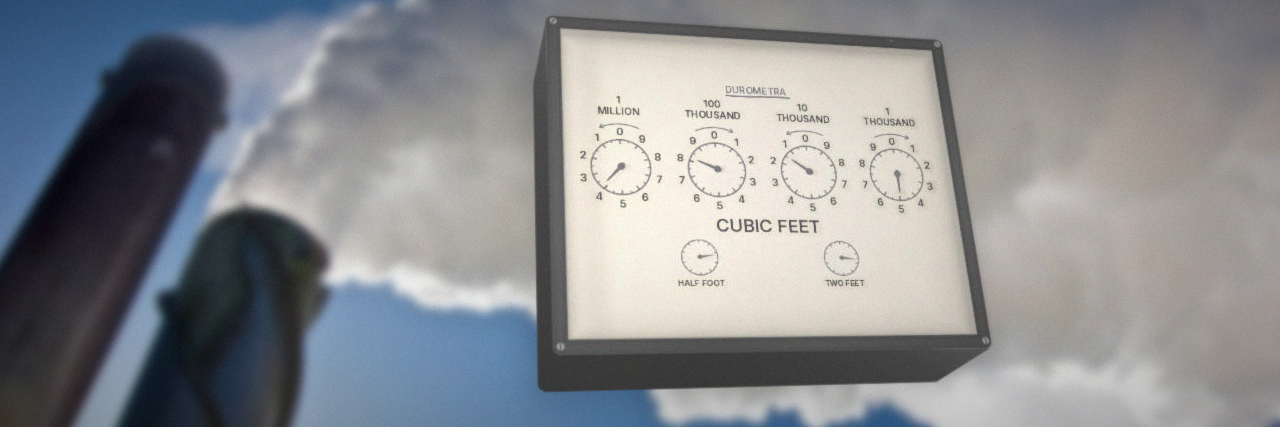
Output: 381500
